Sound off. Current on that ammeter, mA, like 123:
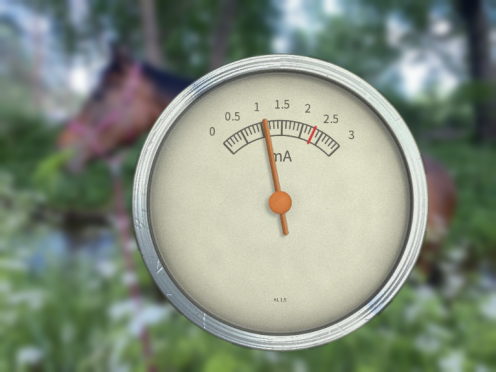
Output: 1.1
